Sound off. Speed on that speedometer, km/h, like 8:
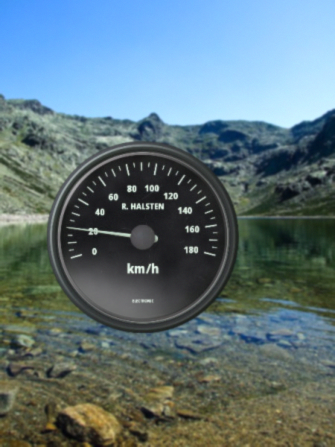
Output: 20
